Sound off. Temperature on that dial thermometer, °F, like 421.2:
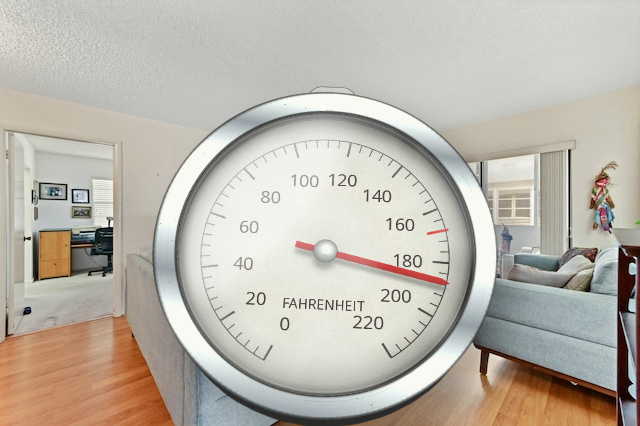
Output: 188
